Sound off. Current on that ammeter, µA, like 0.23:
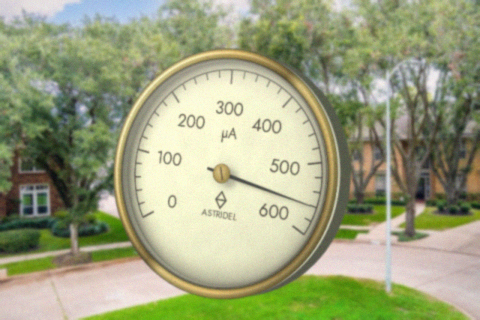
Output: 560
